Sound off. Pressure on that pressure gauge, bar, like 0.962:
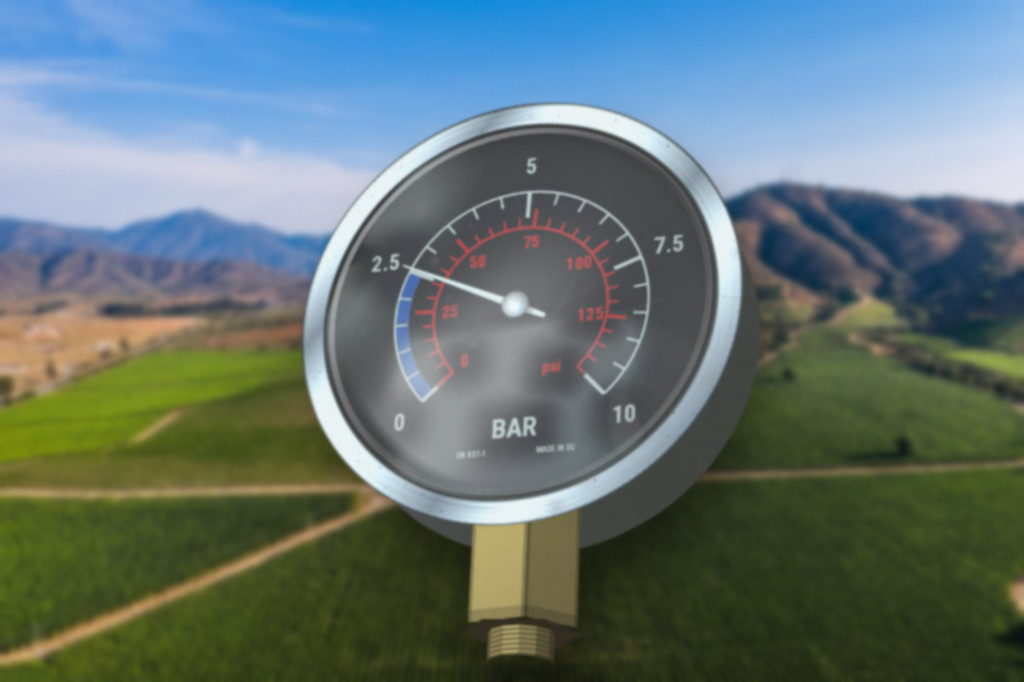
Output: 2.5
